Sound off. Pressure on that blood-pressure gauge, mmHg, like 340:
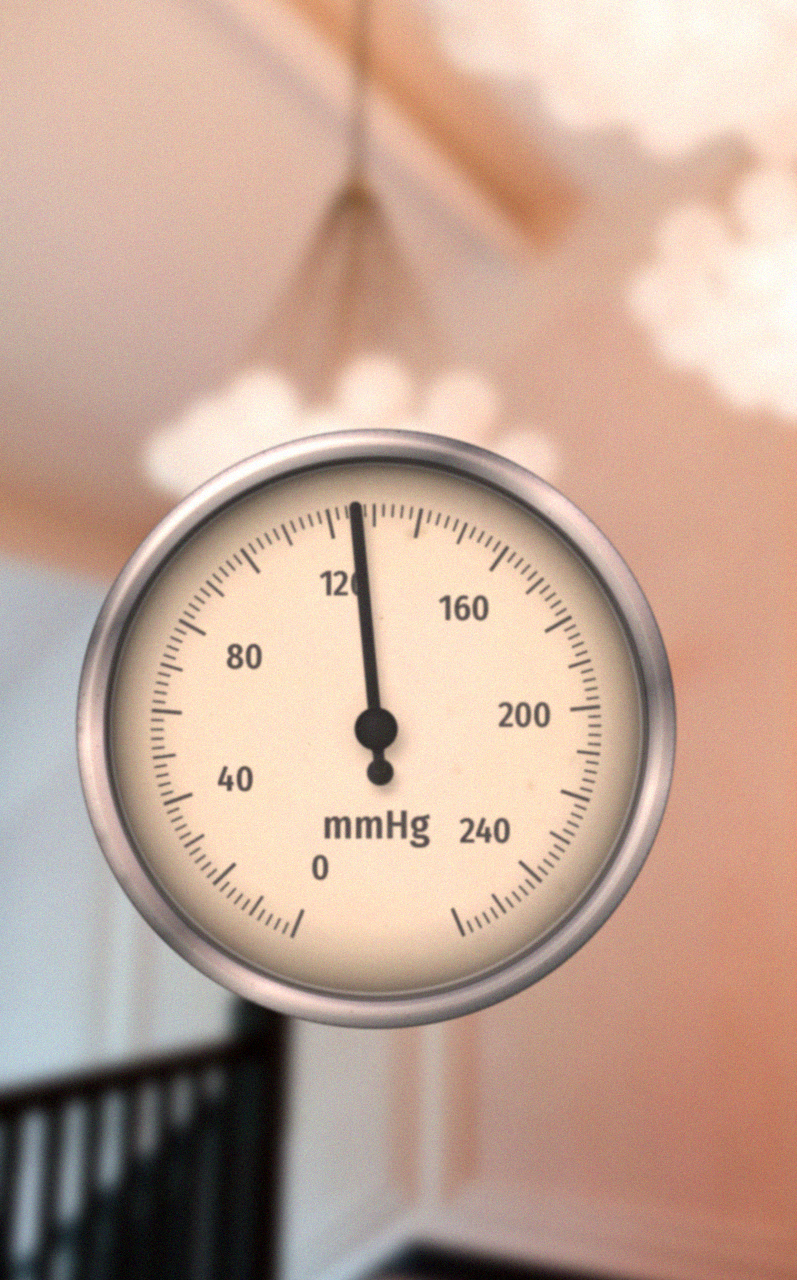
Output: 126
